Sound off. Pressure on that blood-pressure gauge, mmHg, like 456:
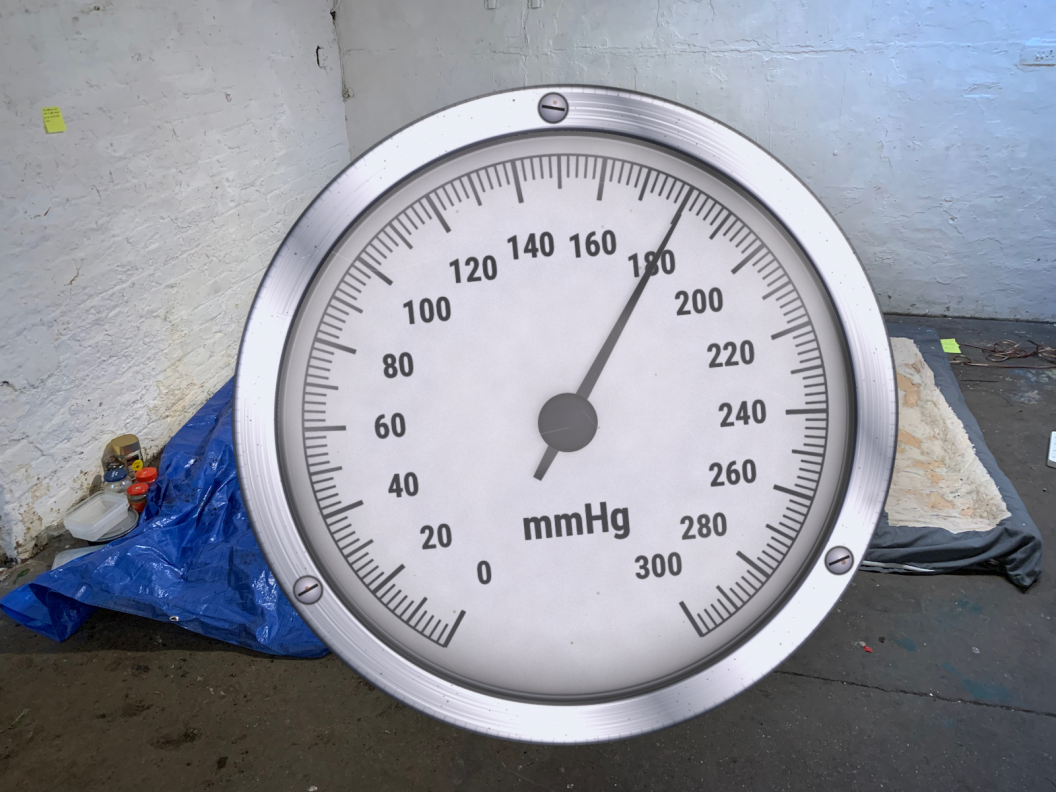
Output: 180
